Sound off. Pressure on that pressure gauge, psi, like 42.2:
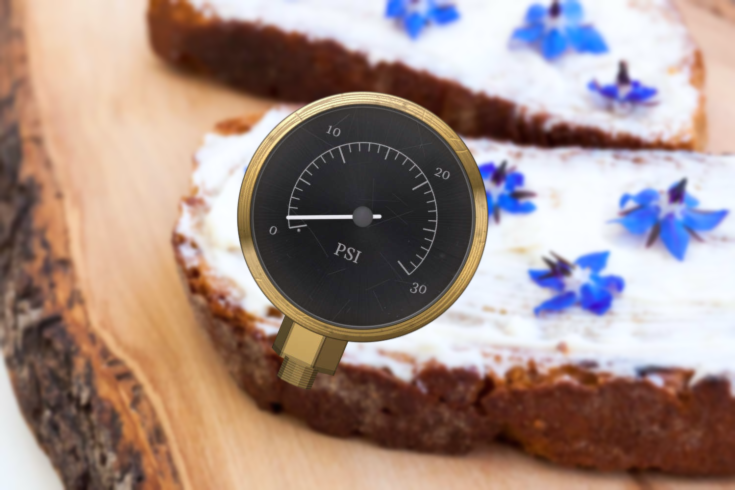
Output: 1
